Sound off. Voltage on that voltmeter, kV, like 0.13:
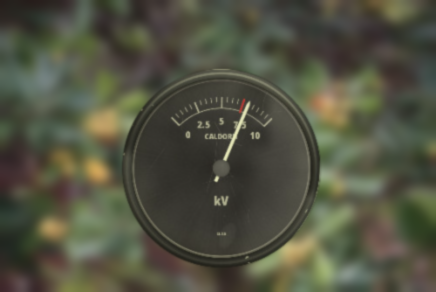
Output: 7.5
